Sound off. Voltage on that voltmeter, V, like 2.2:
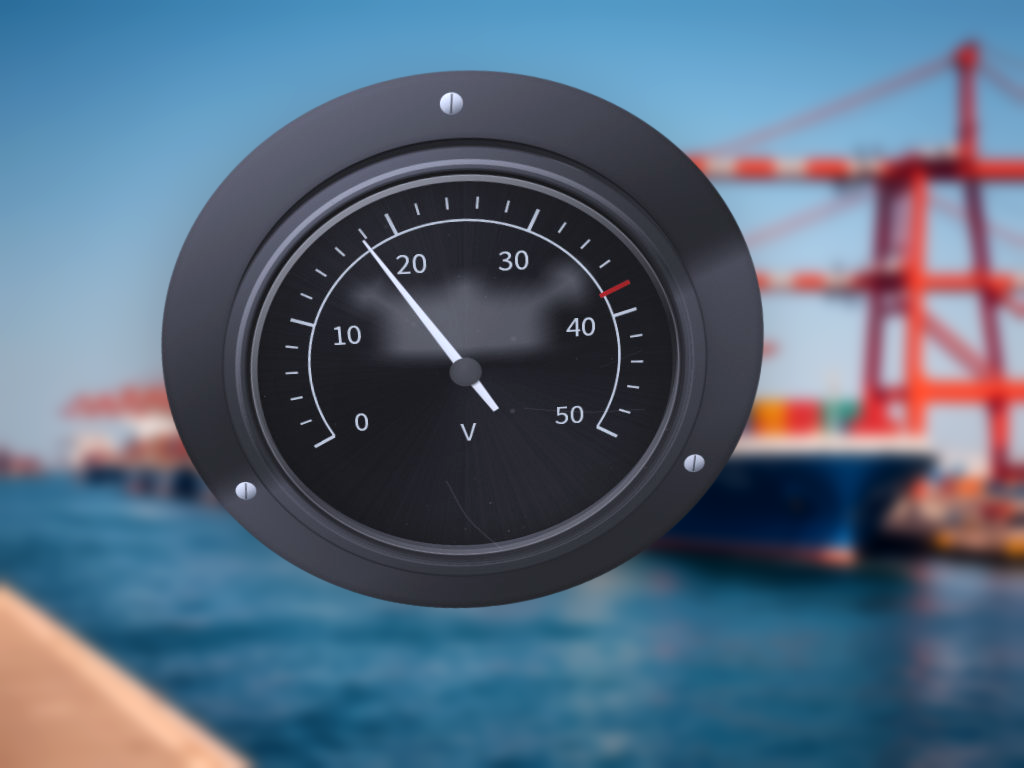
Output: 18
